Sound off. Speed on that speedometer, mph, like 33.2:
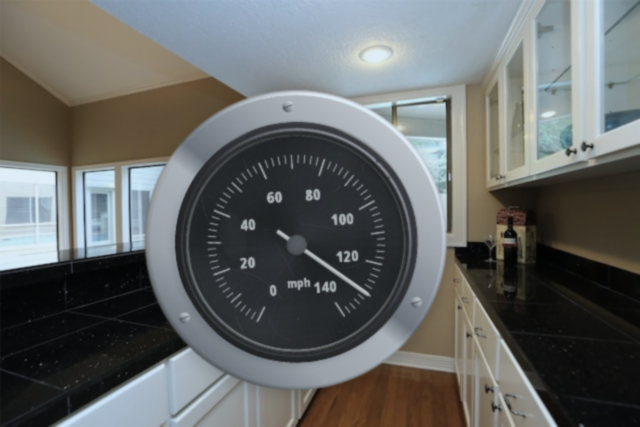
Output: 130
